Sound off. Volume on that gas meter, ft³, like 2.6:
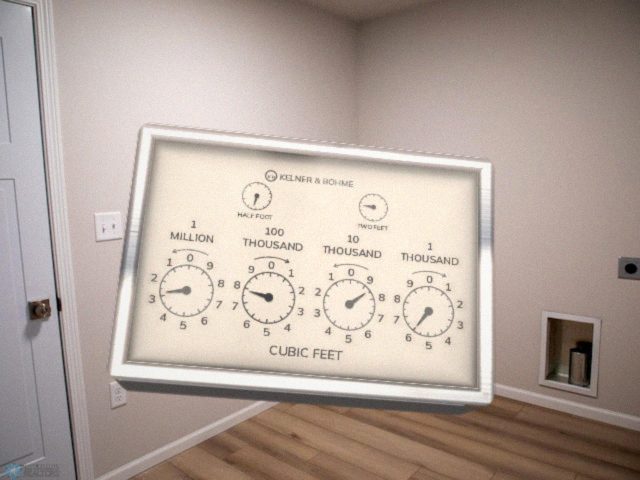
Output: 278600
